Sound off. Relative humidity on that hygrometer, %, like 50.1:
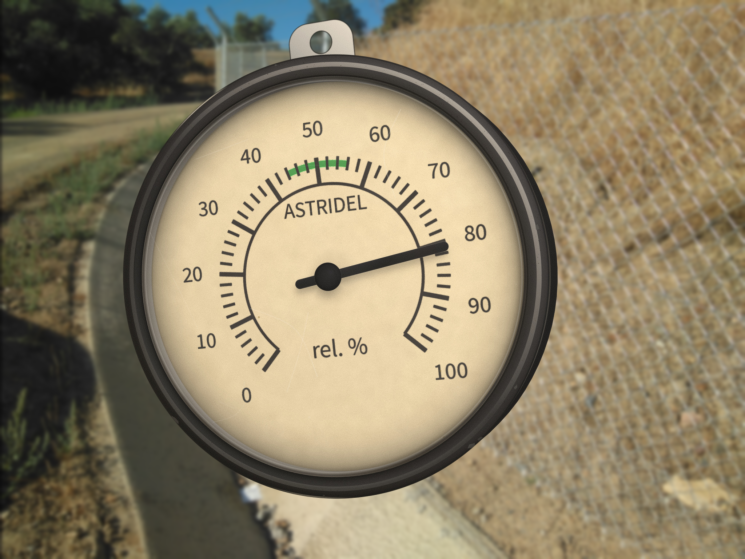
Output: 81
